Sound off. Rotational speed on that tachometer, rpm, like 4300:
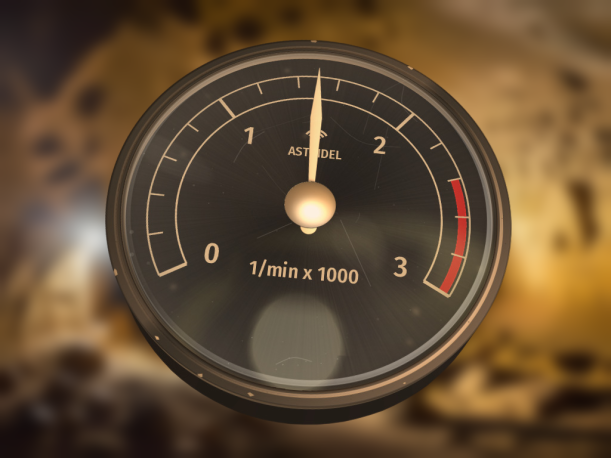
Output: 1500
